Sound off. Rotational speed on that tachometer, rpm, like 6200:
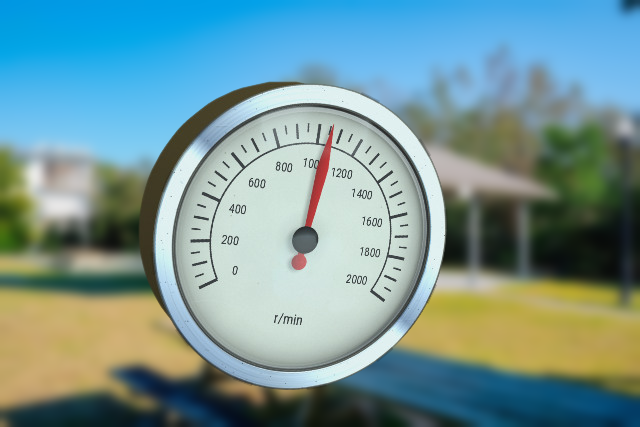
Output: 1050
